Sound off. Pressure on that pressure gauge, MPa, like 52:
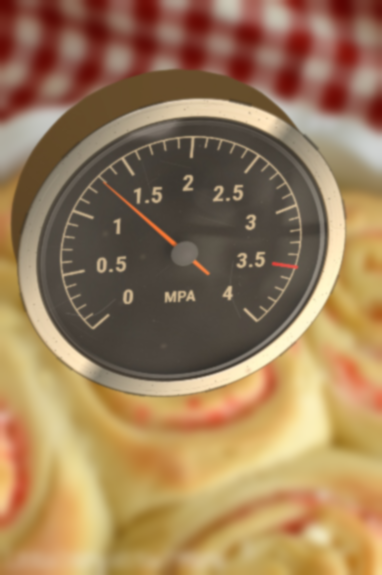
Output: 1.3
